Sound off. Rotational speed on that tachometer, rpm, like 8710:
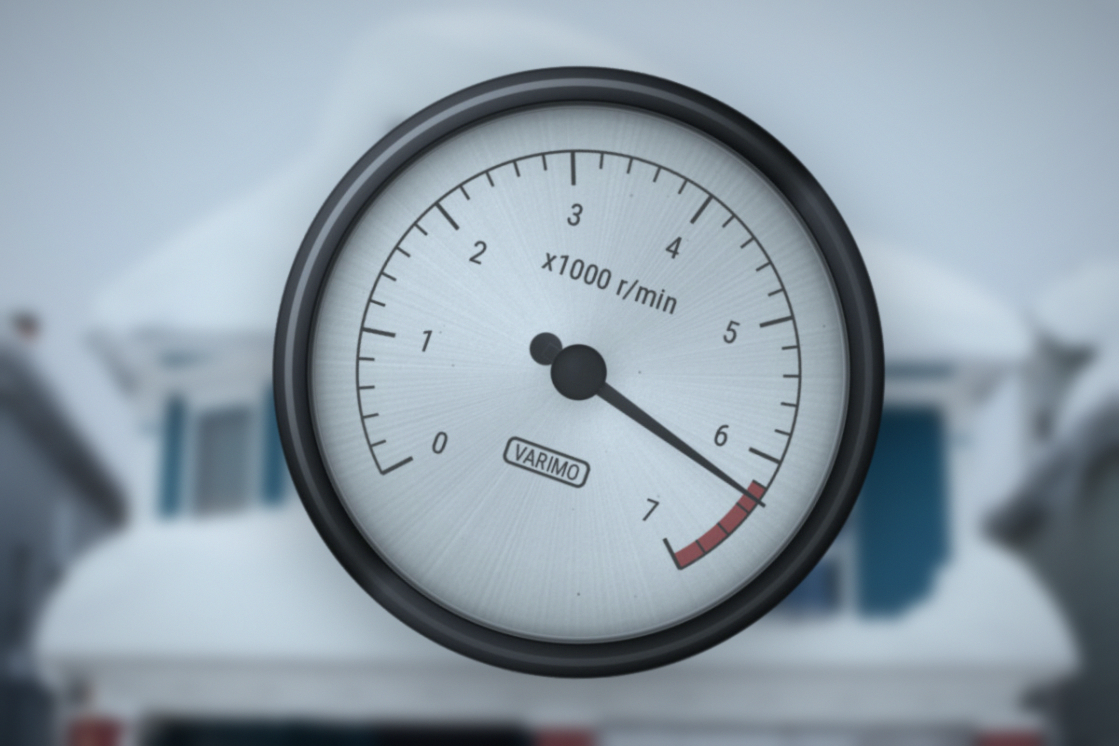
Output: 6300
